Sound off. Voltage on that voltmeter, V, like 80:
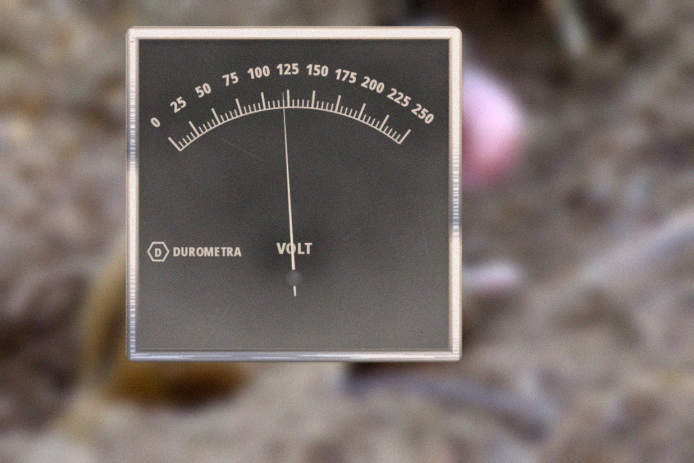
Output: 120
